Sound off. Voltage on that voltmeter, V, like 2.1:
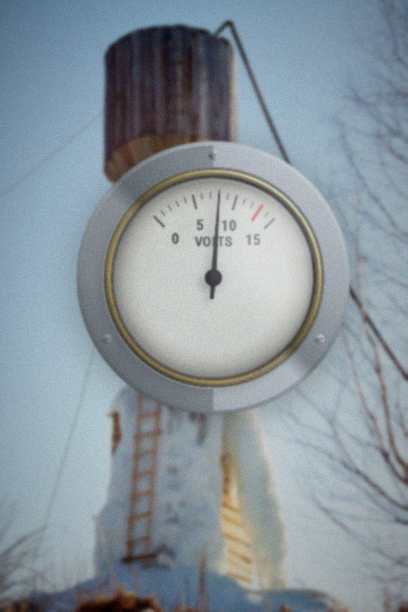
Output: 8
